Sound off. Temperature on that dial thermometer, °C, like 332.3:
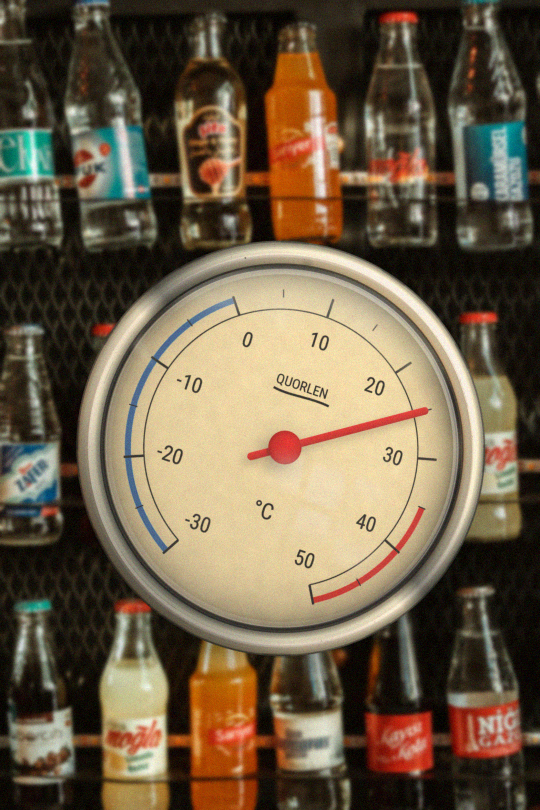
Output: 25
